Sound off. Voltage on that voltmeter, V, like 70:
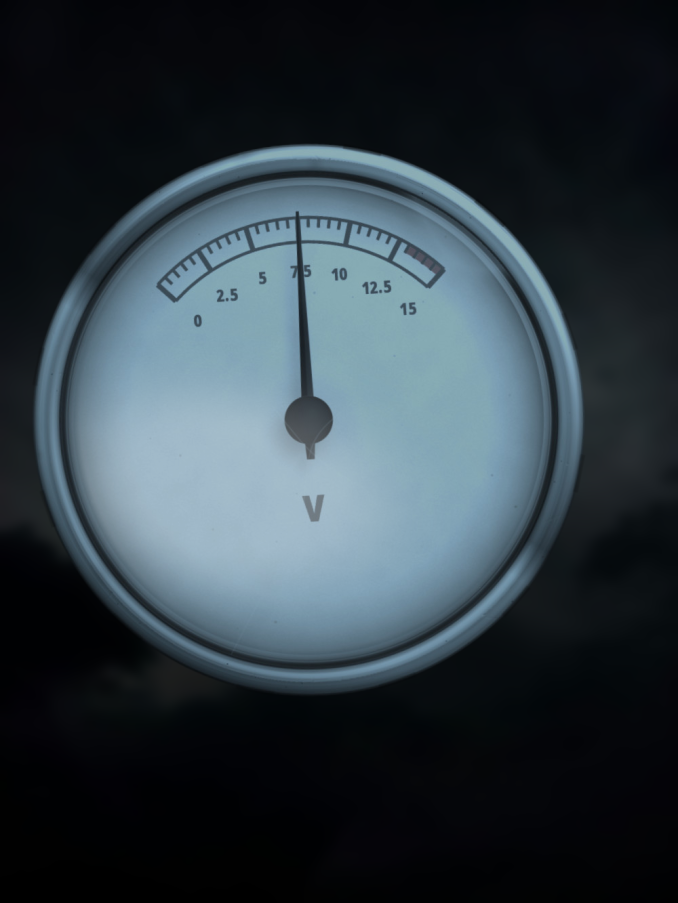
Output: 7.5
